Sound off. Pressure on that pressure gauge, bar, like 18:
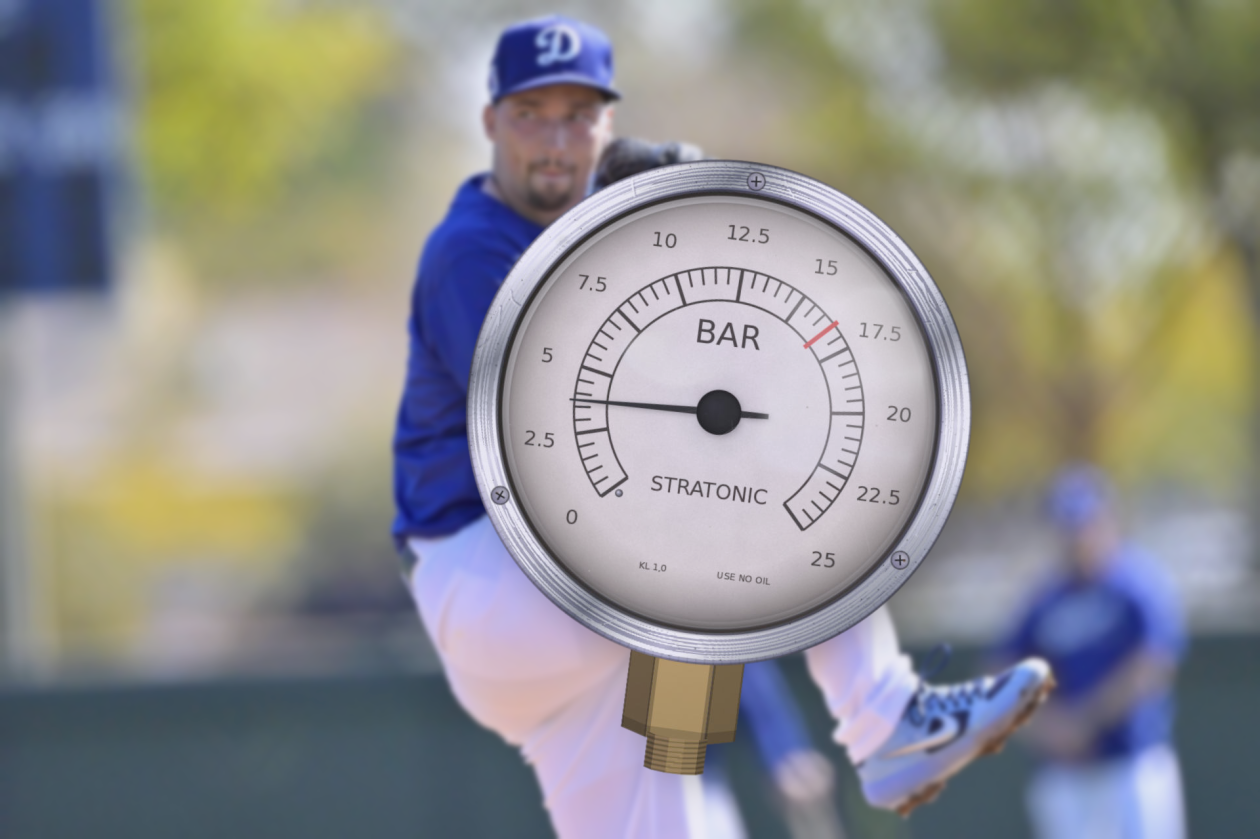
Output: 3.75
